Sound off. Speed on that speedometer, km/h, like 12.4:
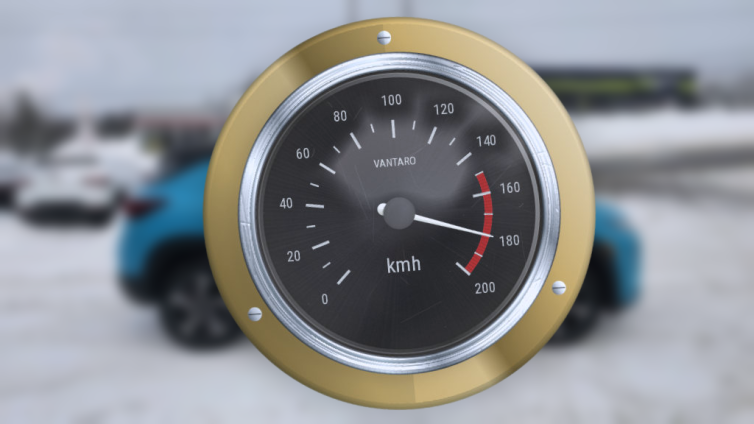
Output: 180
